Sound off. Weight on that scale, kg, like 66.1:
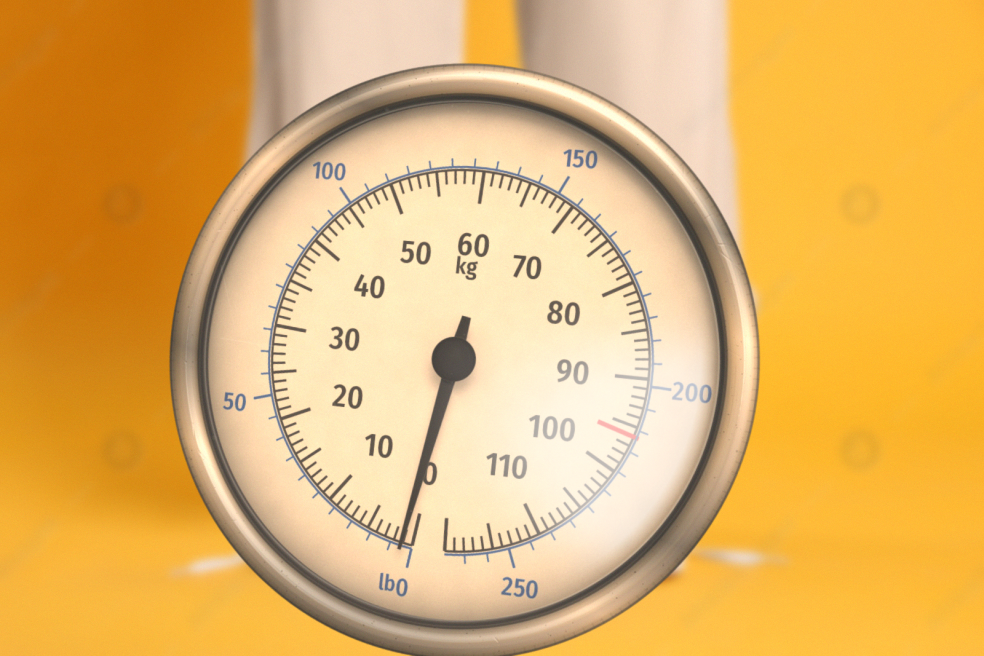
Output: 1
